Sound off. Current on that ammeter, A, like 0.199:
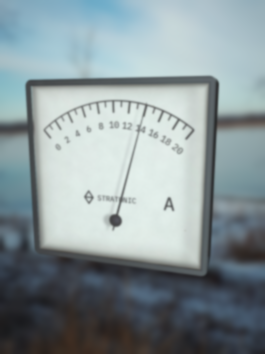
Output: 14
